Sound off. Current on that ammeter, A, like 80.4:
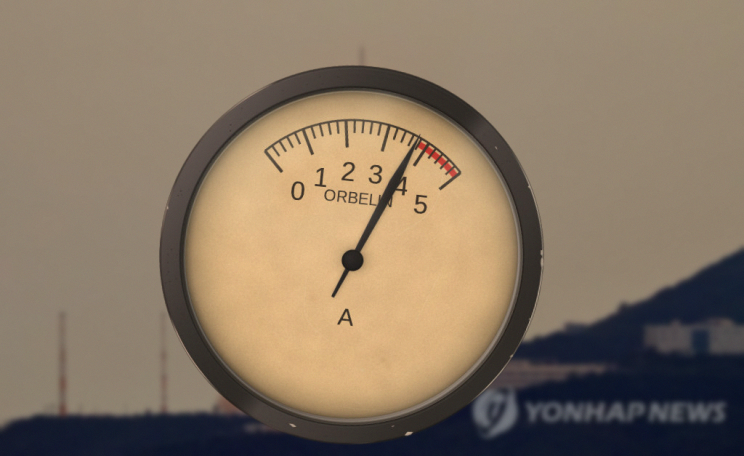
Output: 3.7
